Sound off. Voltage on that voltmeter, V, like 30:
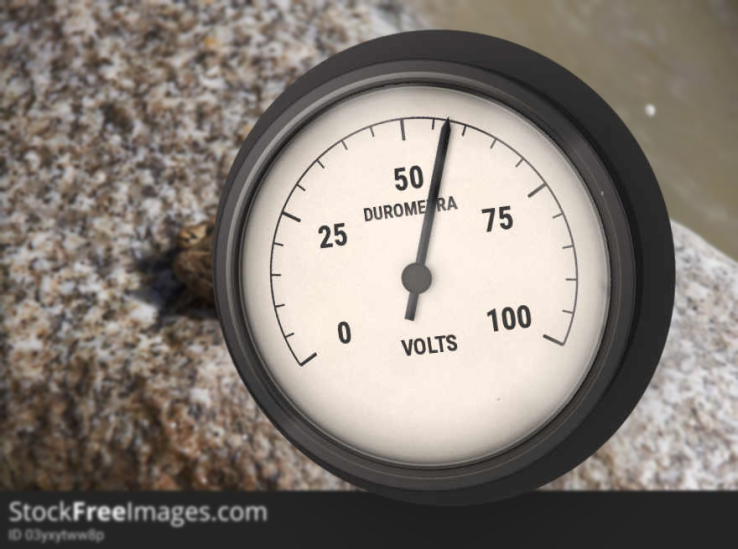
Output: 57.5
